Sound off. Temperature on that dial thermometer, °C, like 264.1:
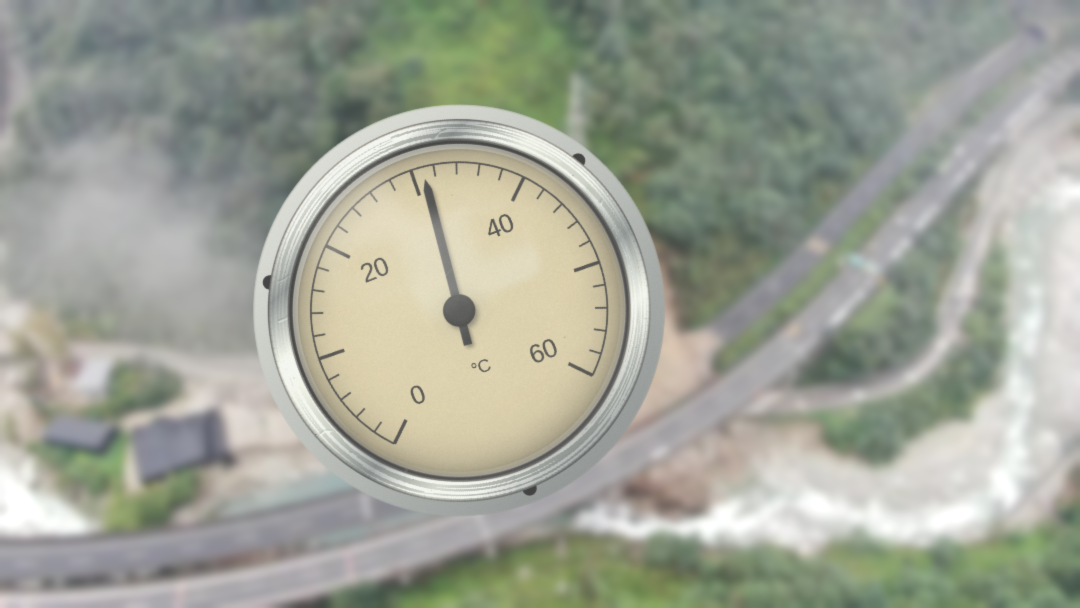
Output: 31
